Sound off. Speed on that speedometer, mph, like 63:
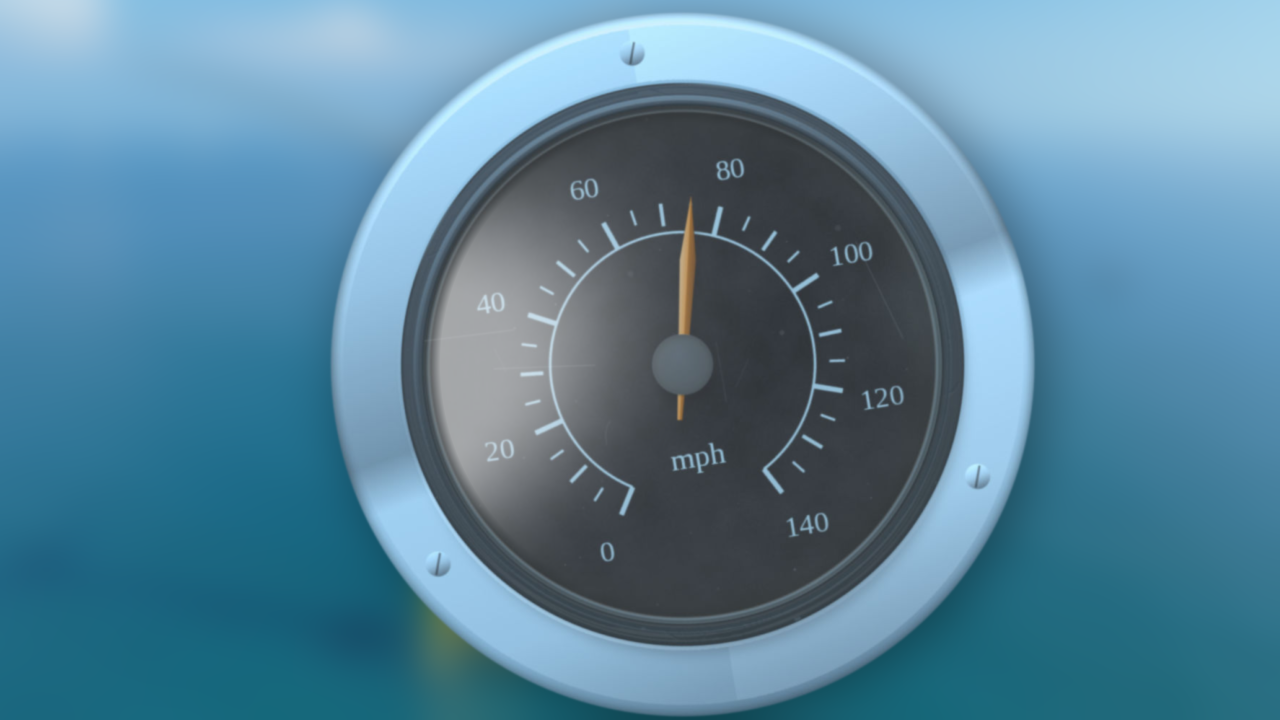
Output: 75
